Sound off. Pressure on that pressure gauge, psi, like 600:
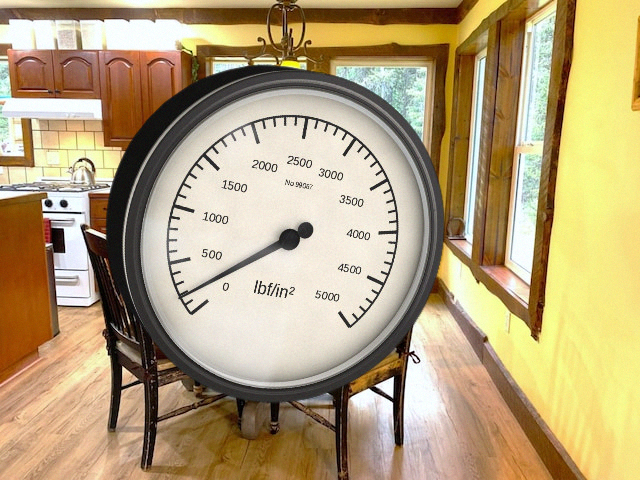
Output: 200
